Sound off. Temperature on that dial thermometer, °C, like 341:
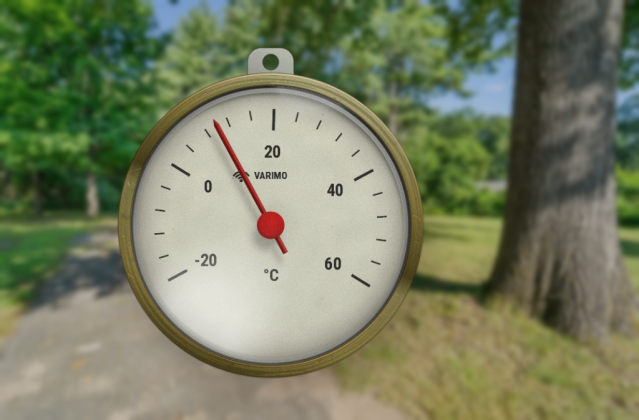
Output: 10
